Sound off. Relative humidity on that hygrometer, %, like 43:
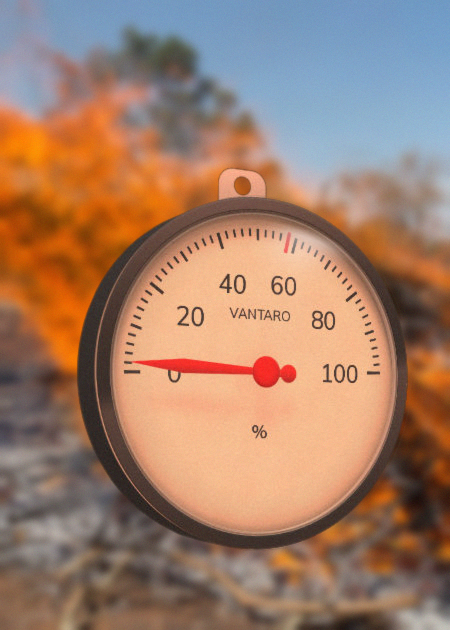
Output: 2
